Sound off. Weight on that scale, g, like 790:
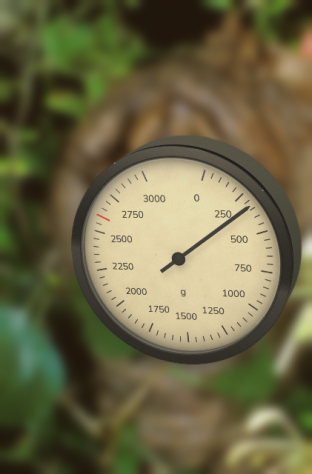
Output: 325
